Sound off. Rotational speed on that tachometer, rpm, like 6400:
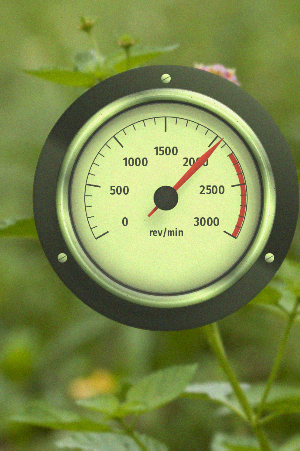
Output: 2050
